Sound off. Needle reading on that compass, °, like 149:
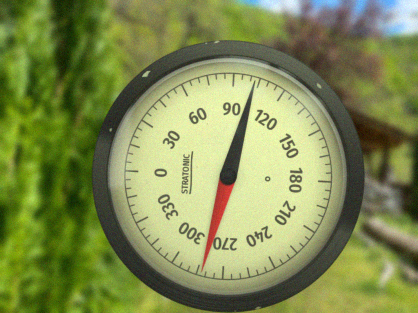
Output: 282.5
